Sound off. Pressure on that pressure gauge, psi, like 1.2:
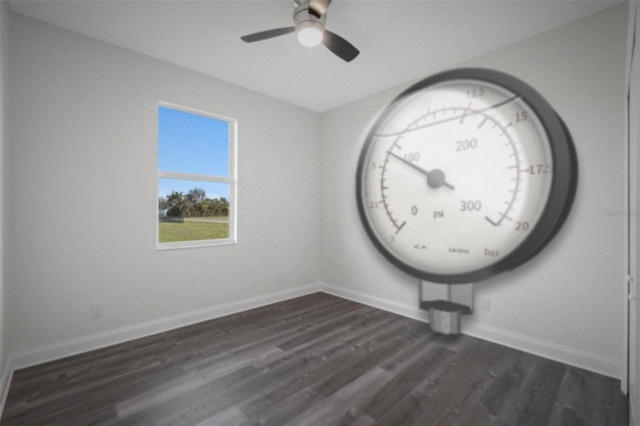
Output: 90
